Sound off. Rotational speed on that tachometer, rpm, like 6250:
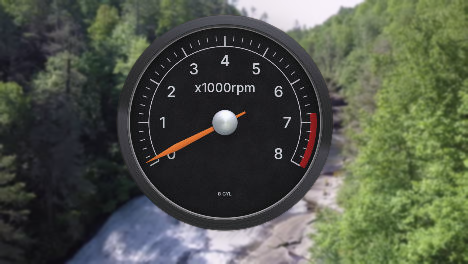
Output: 100
